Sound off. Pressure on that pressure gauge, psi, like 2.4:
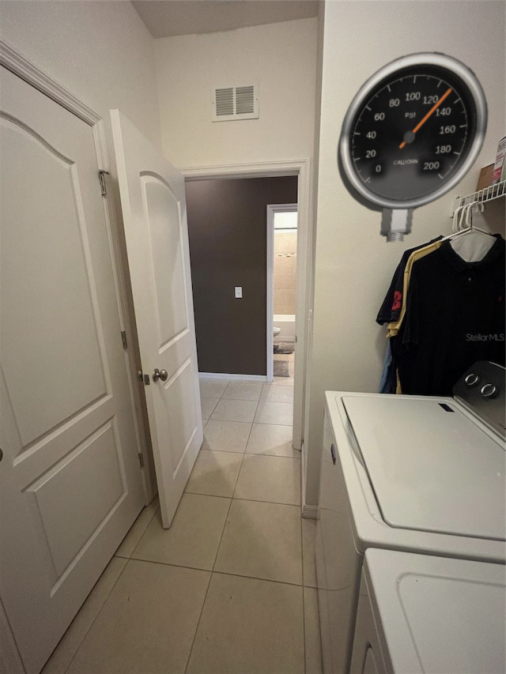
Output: 130
